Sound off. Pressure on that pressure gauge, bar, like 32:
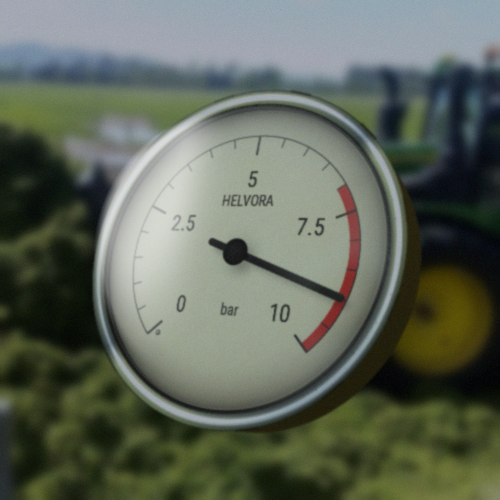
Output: 9
